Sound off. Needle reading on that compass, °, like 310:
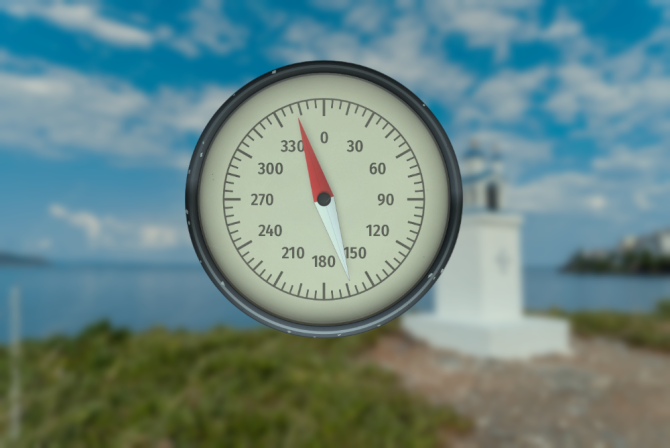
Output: 342.5
